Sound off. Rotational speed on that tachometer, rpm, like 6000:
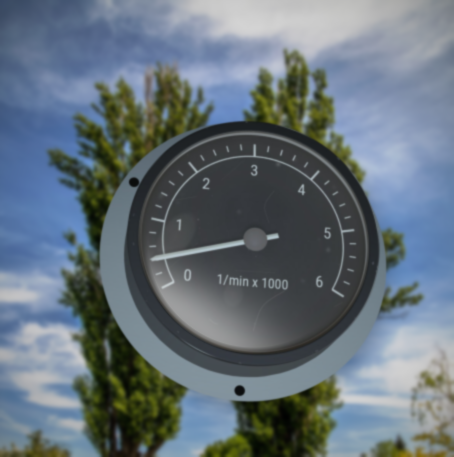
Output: 400
